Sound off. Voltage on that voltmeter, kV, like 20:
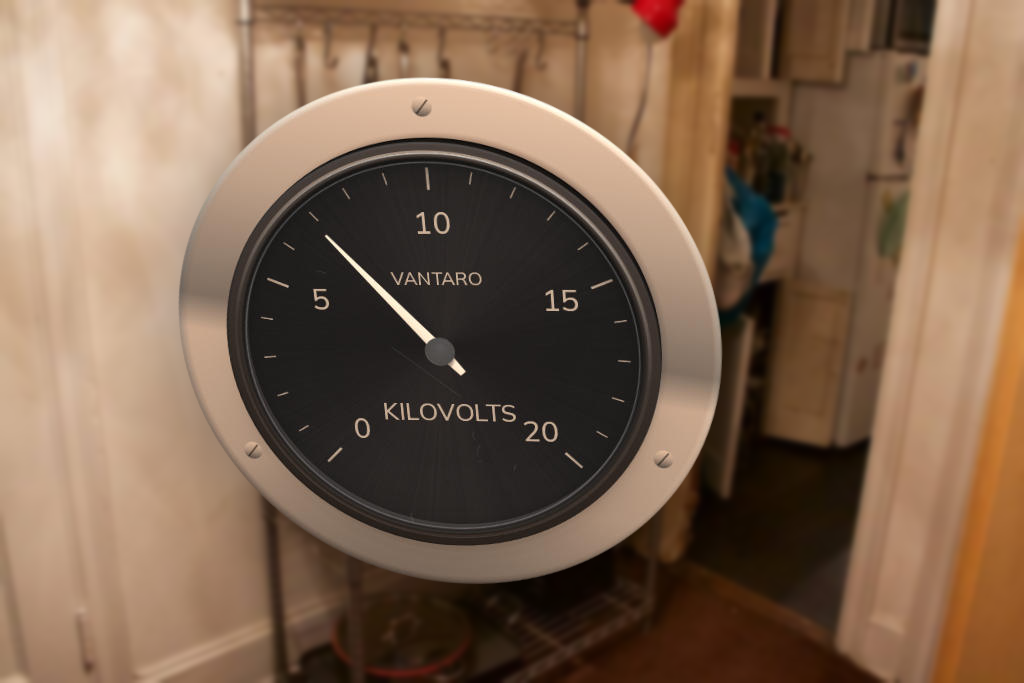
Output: 7
